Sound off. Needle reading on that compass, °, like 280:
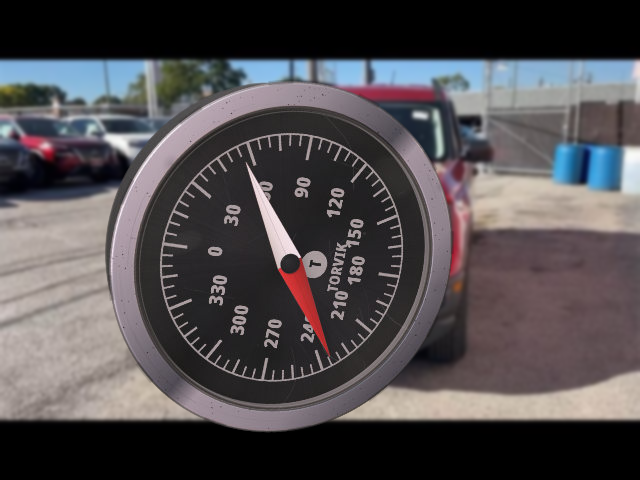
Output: 235
